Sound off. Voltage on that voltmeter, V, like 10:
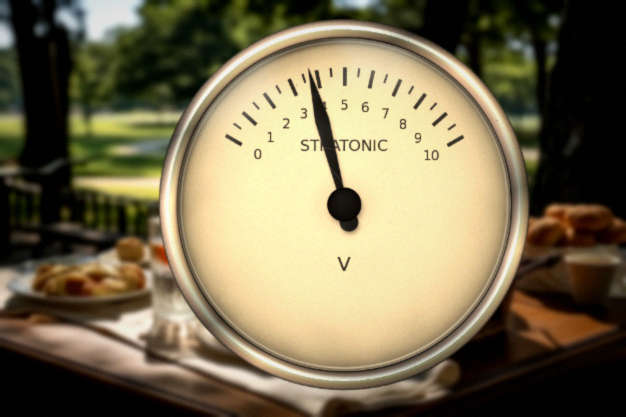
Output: 3.75
